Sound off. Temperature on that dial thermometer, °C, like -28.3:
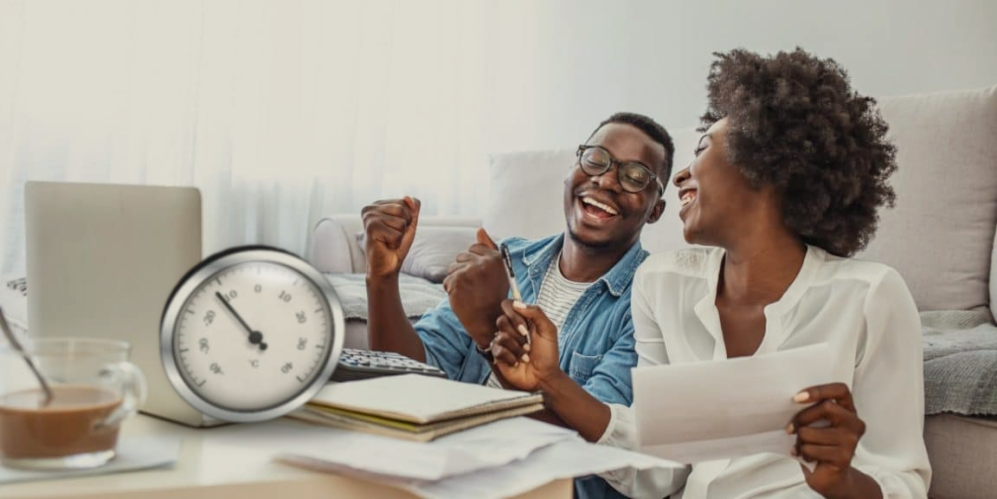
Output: -12
